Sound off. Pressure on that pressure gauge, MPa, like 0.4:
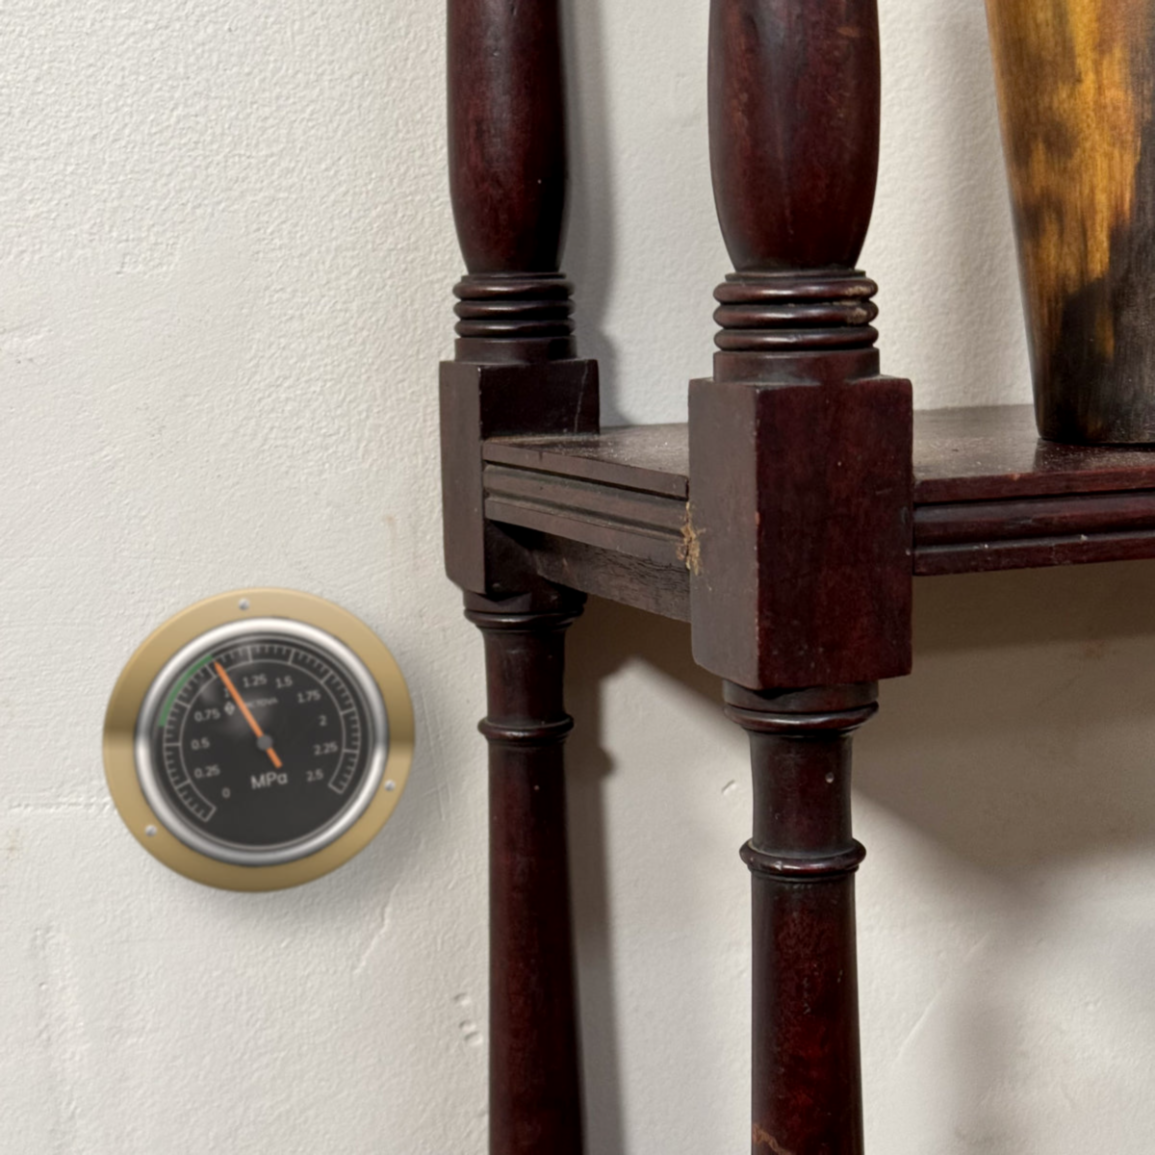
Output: 1.05
